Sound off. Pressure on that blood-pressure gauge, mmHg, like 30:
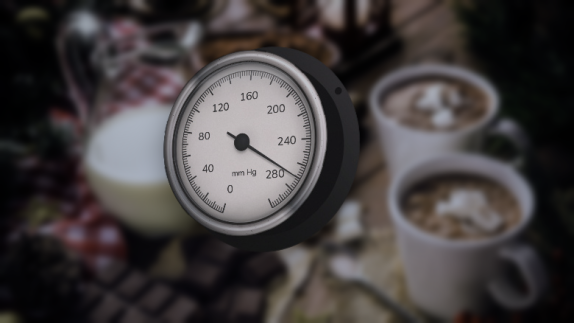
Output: 270
